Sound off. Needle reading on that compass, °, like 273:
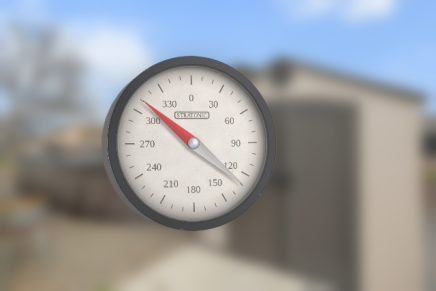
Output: 310
